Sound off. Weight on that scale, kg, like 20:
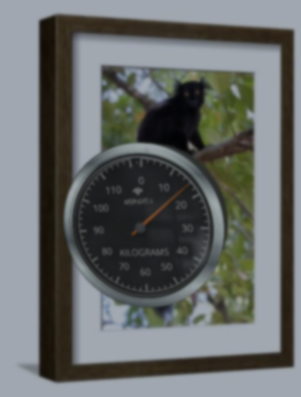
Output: 16
